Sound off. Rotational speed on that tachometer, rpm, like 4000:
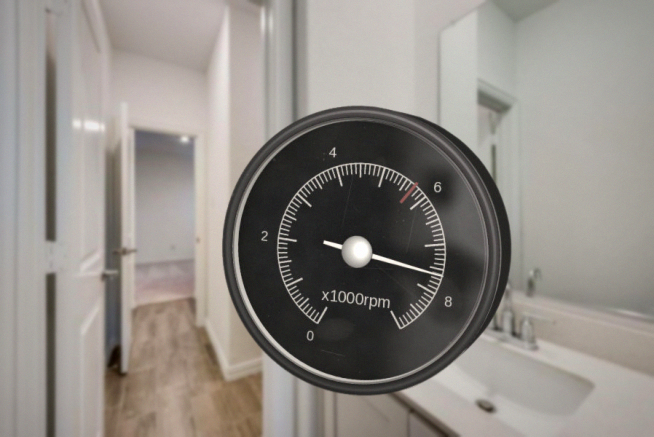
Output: 7600
